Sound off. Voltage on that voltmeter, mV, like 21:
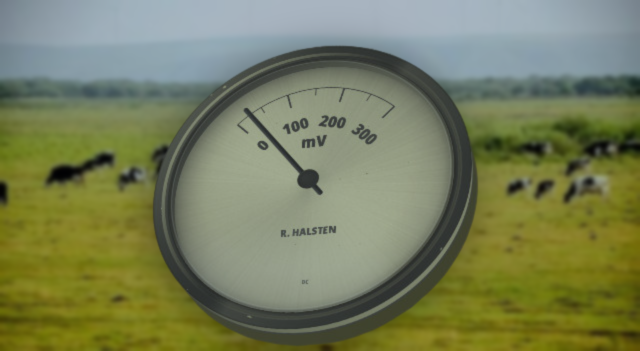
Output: 25
